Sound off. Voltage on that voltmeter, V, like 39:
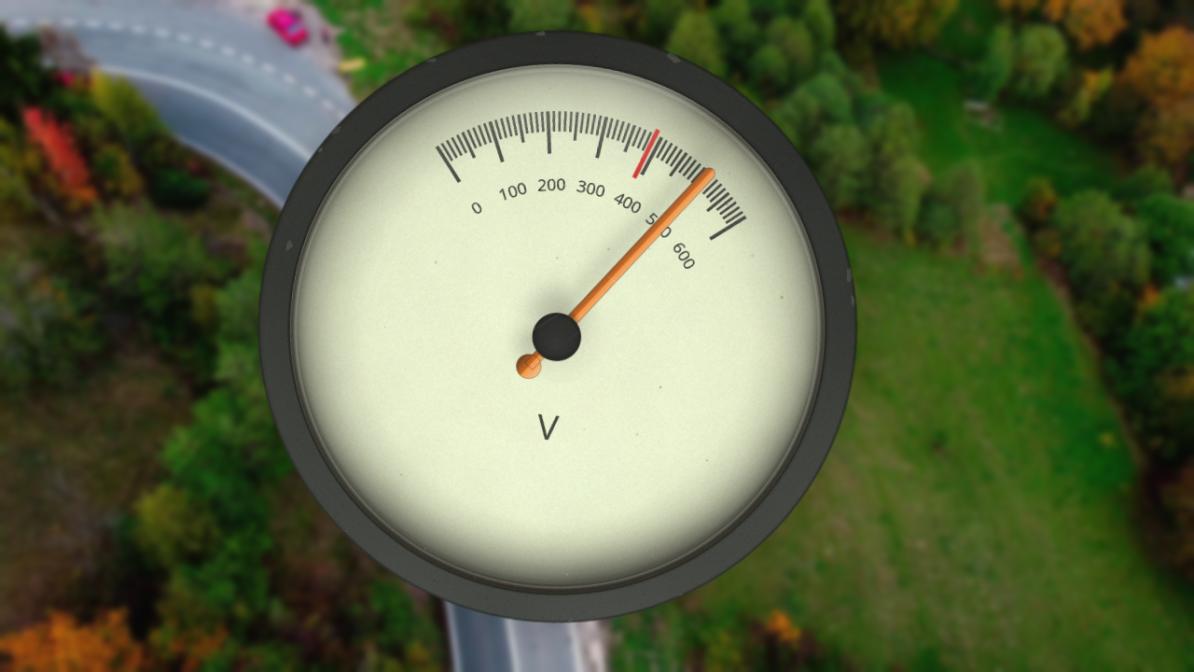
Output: 500
